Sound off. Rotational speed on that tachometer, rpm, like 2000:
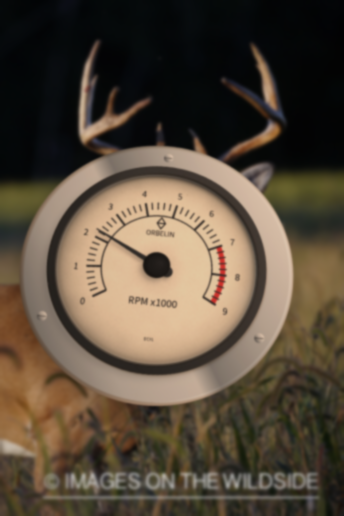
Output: 2200
